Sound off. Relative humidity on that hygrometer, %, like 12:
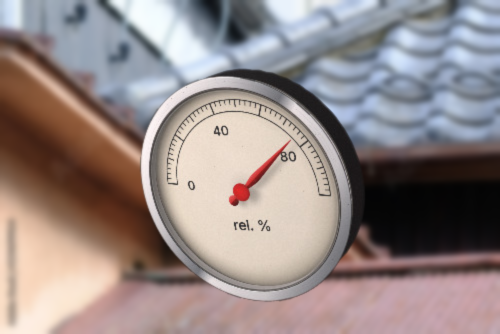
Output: 76
